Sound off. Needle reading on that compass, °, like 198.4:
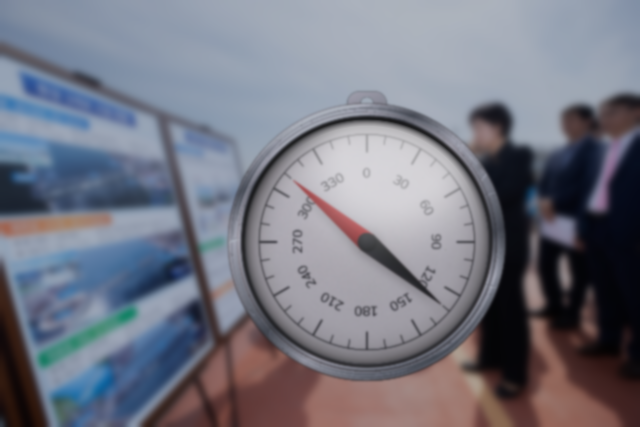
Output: 310
